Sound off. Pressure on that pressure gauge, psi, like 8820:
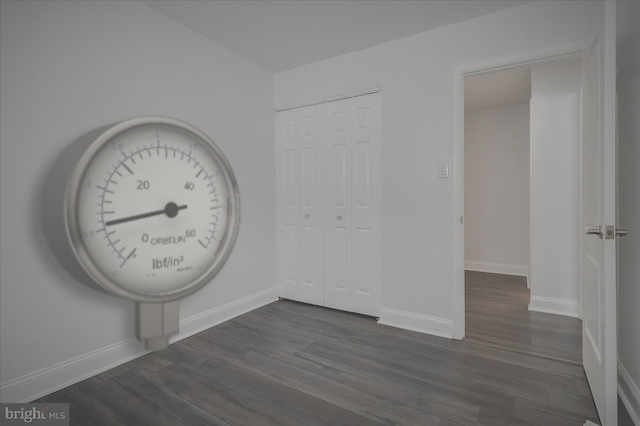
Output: 8
